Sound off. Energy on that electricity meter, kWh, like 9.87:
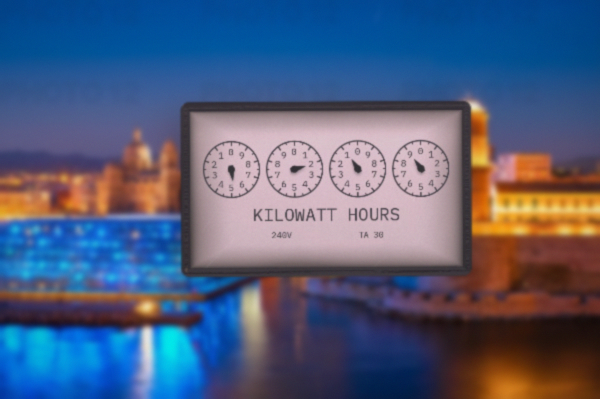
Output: 5209
